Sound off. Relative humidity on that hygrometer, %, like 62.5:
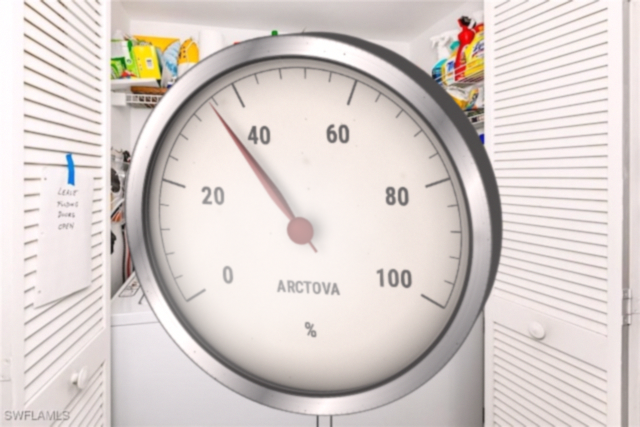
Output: 36
